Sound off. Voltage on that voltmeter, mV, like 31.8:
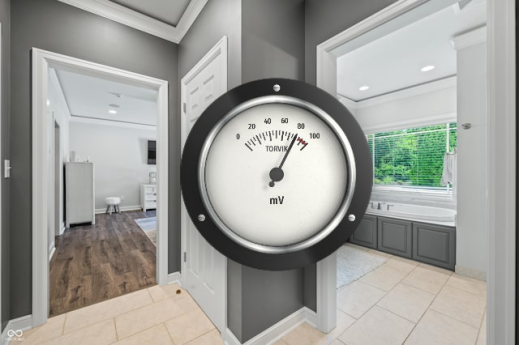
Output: 80
